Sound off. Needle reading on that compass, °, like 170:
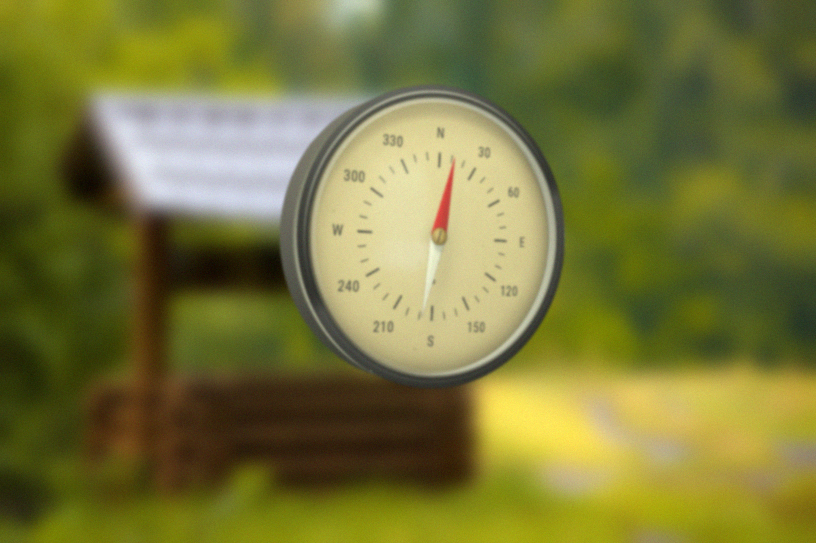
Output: 10
